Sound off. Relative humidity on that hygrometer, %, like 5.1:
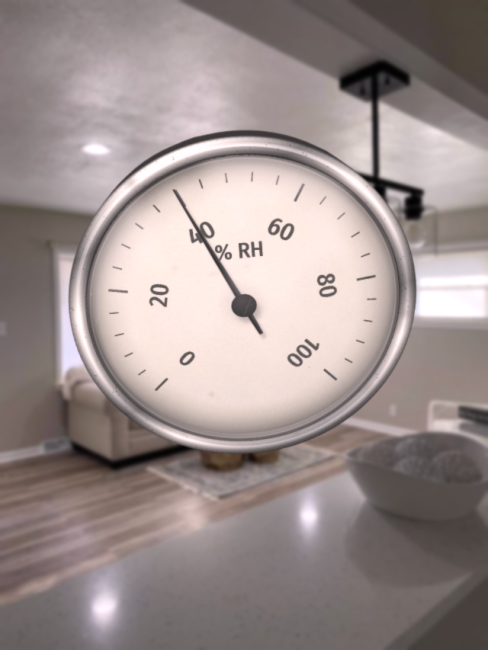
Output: 40
